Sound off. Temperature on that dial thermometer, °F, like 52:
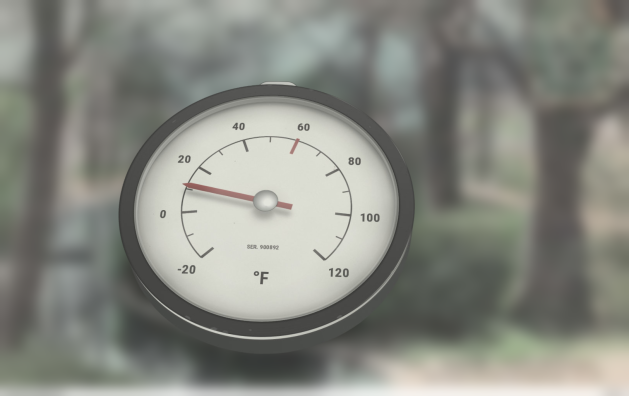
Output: 10
